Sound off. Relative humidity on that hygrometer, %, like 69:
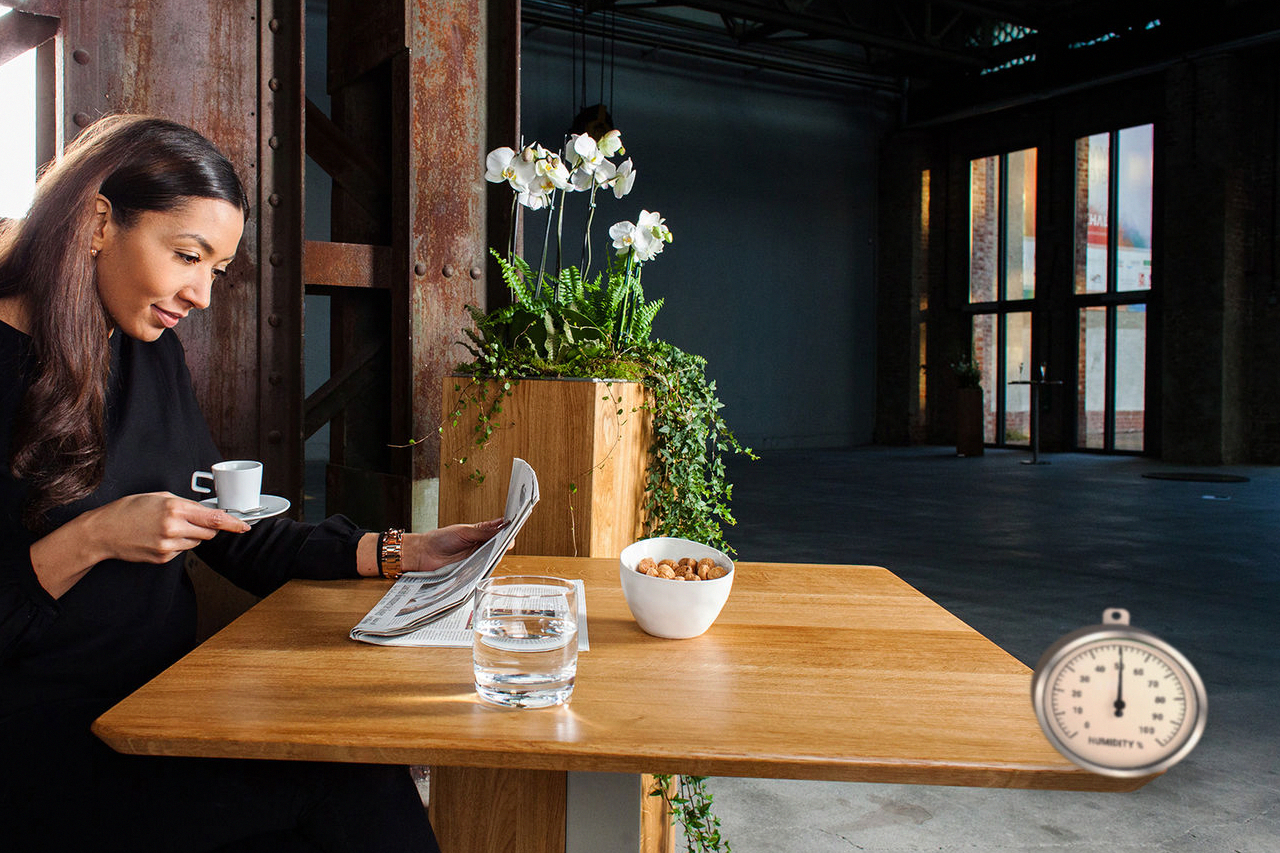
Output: 50
